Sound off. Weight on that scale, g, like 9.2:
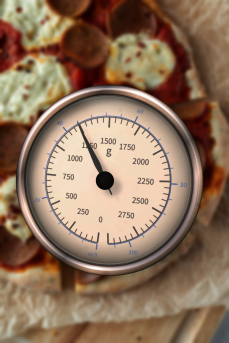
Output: 1250
